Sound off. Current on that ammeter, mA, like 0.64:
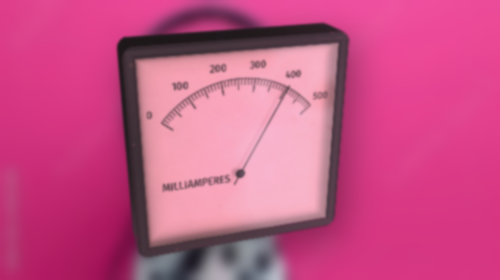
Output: 400
